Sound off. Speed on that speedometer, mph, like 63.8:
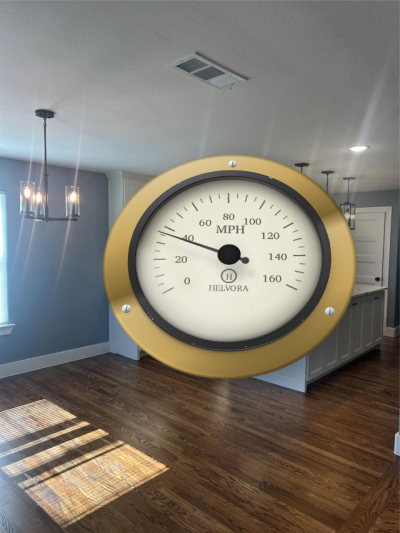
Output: 35
